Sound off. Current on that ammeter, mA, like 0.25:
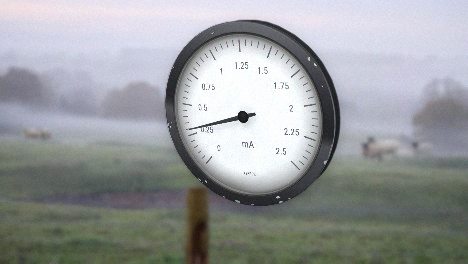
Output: 0.3
